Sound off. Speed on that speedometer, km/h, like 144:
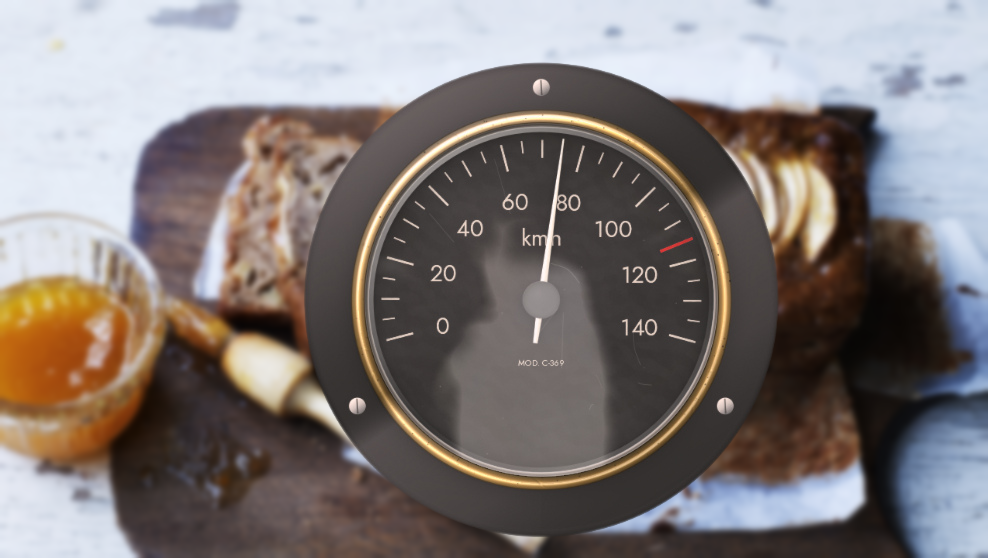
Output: 75
